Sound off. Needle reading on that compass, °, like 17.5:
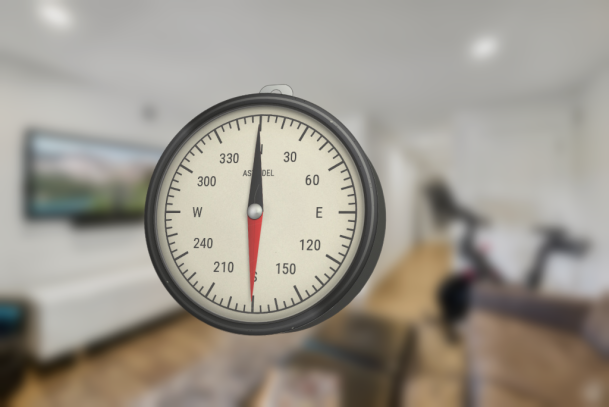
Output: 180
